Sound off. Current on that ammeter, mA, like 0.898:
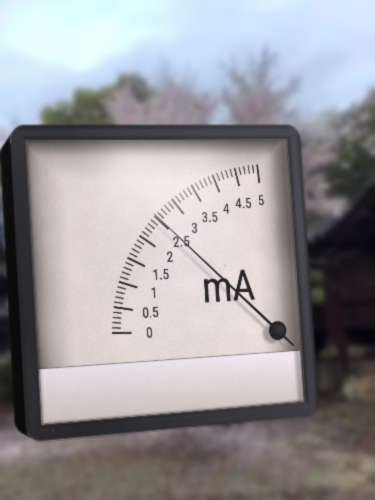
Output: 2.5
